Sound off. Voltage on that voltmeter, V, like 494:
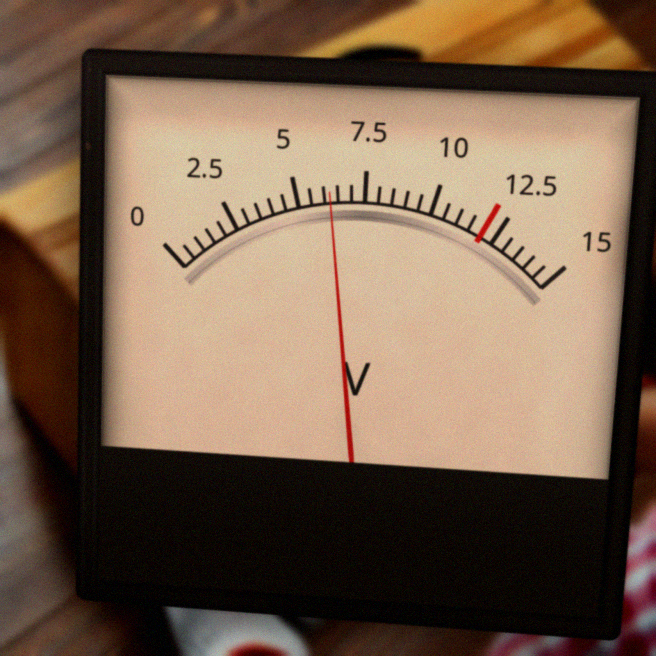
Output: 6.25
